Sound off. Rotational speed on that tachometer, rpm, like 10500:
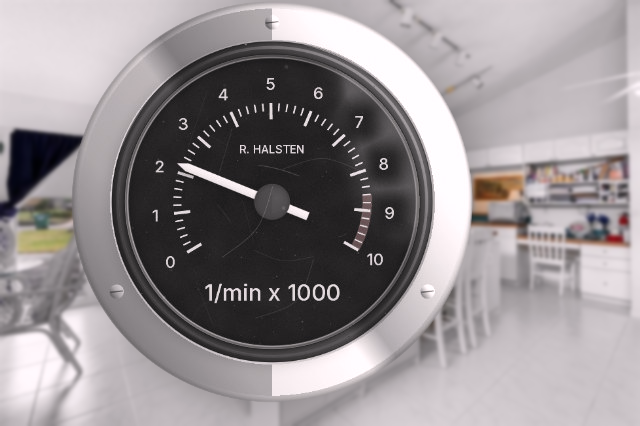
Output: 2200
